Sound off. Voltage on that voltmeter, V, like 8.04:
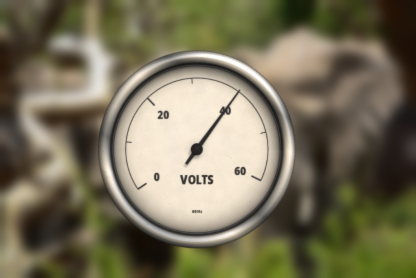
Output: 40
